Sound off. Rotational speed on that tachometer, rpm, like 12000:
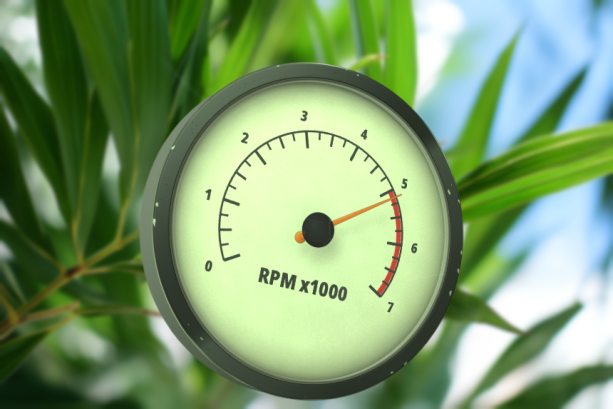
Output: 5125
